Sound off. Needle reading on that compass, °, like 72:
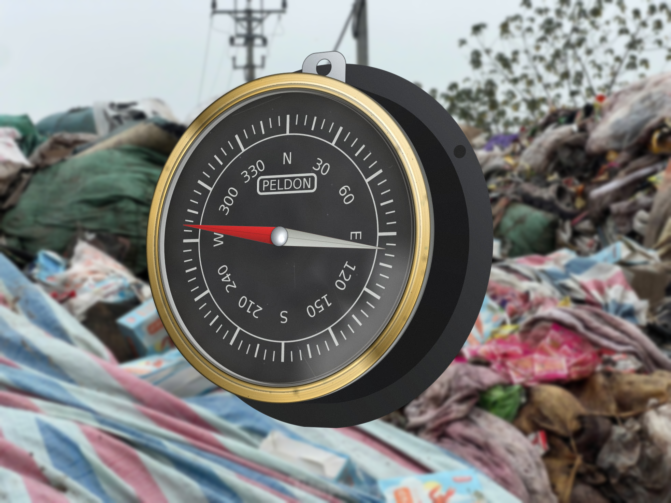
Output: 277.5
